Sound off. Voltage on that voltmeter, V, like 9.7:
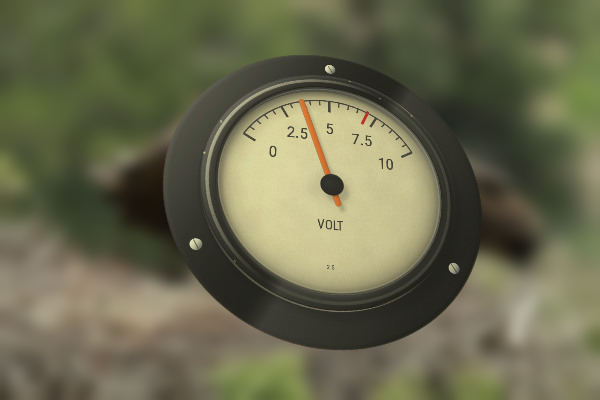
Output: 3.5
